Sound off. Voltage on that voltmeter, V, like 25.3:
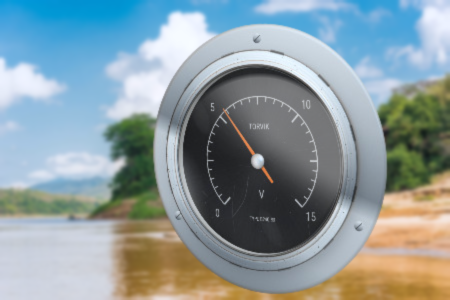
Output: 5.5
